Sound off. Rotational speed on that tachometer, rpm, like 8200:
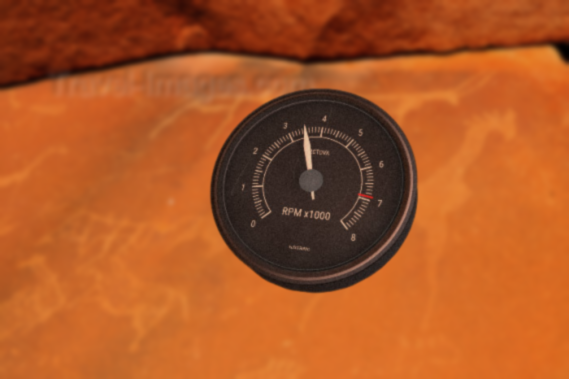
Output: 3500
